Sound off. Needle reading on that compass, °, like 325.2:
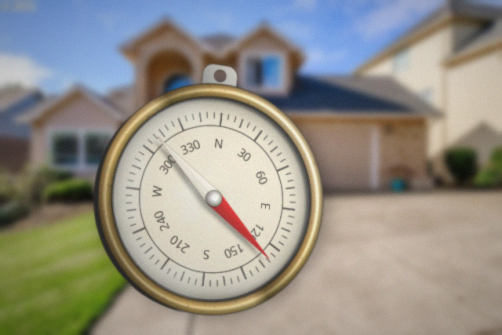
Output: 130
